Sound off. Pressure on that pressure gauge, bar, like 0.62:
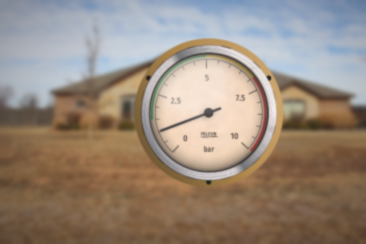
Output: 1
